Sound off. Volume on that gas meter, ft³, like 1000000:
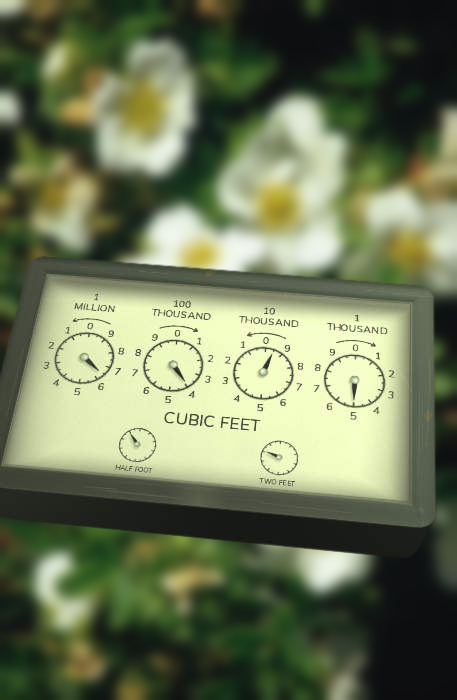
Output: 639500
